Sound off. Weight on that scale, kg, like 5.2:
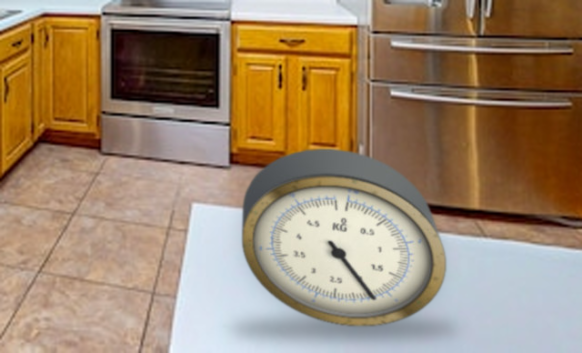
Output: 2
